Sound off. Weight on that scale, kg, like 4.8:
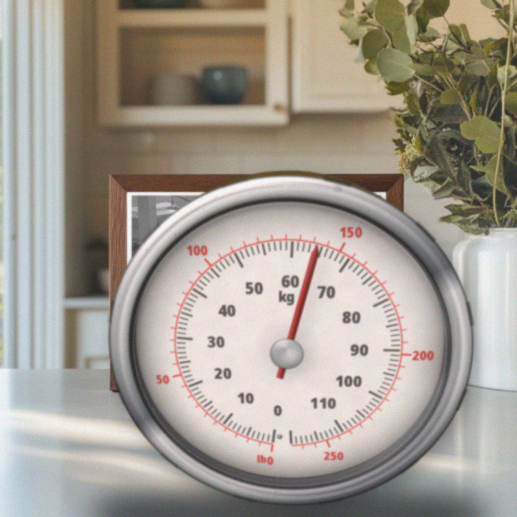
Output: 64
